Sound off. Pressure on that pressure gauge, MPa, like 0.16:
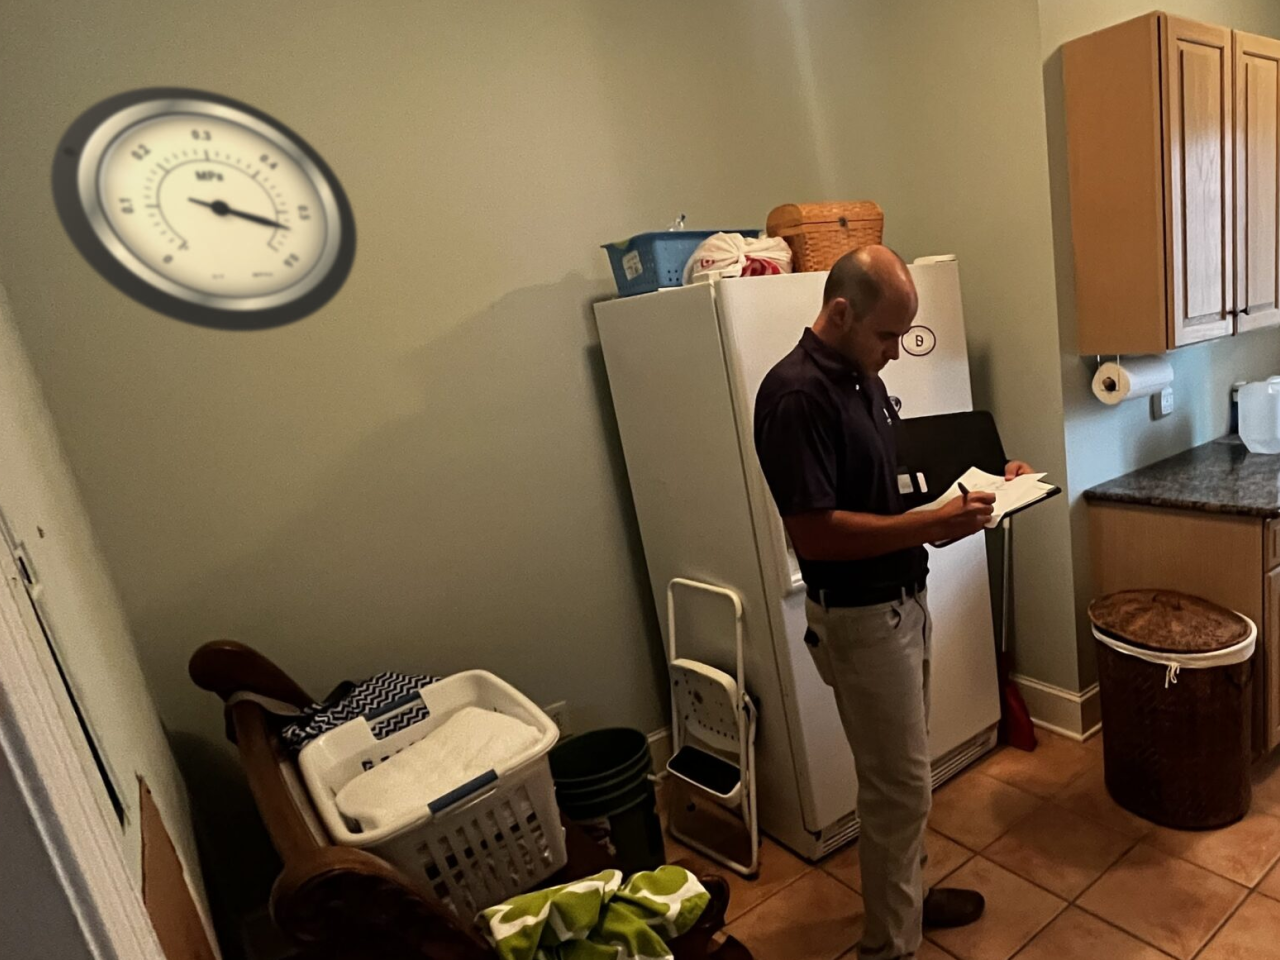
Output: 0.54
